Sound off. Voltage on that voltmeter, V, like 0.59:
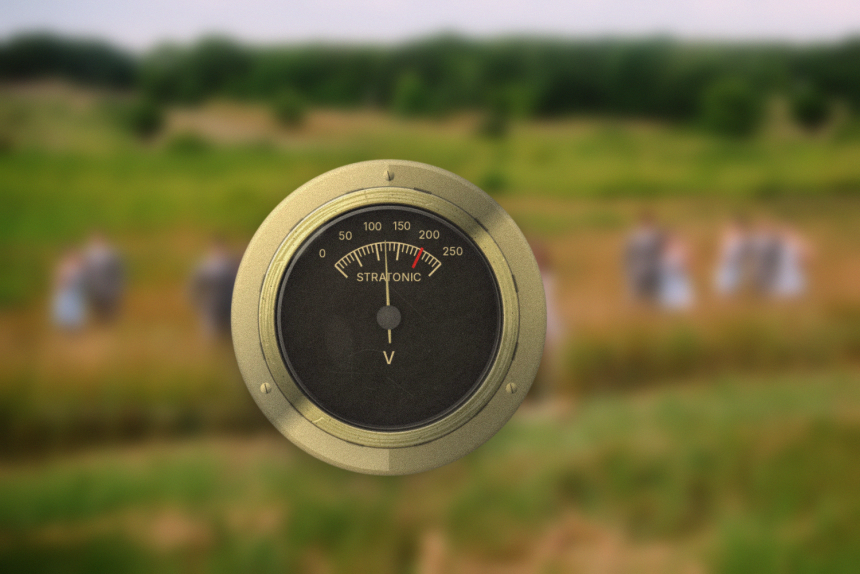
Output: 120
